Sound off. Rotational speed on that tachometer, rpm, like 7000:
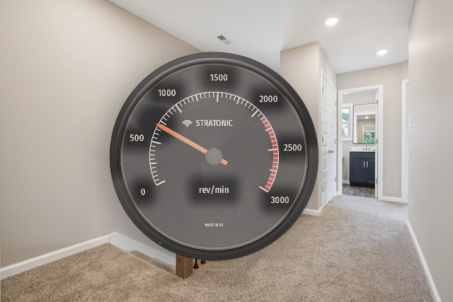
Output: 700
